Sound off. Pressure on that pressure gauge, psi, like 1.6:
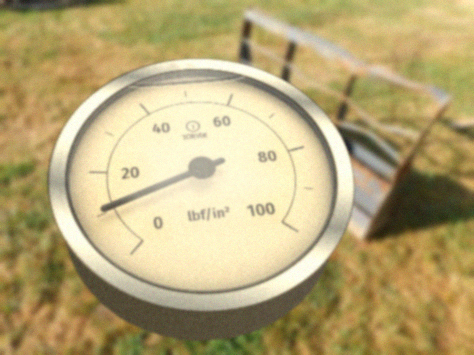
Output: 10
